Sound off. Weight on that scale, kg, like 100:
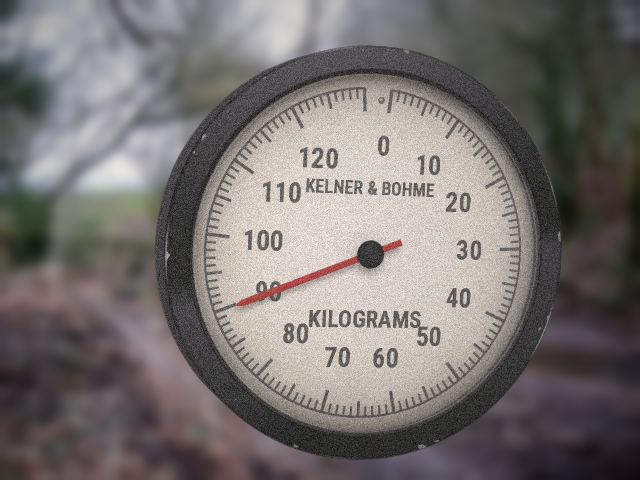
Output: 90
